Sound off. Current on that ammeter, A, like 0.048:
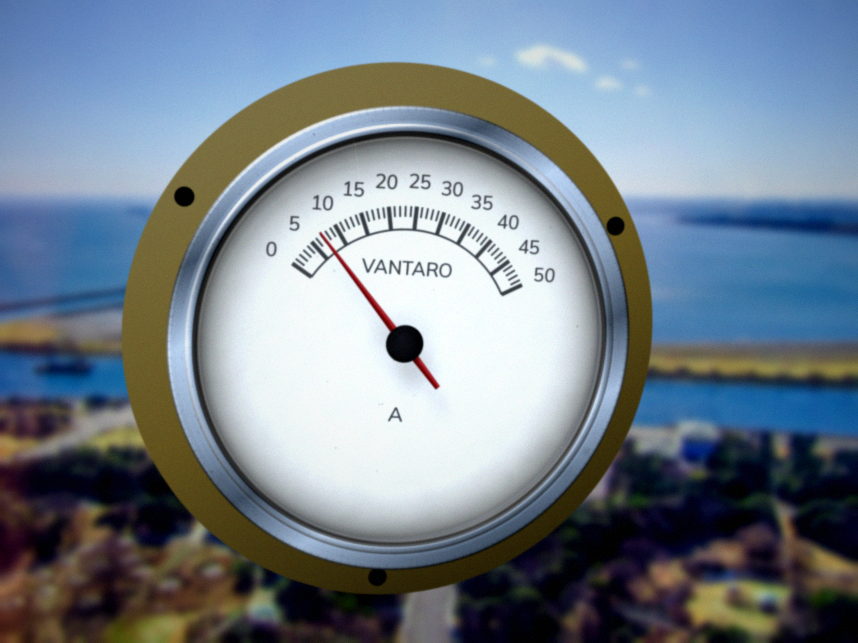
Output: 7
